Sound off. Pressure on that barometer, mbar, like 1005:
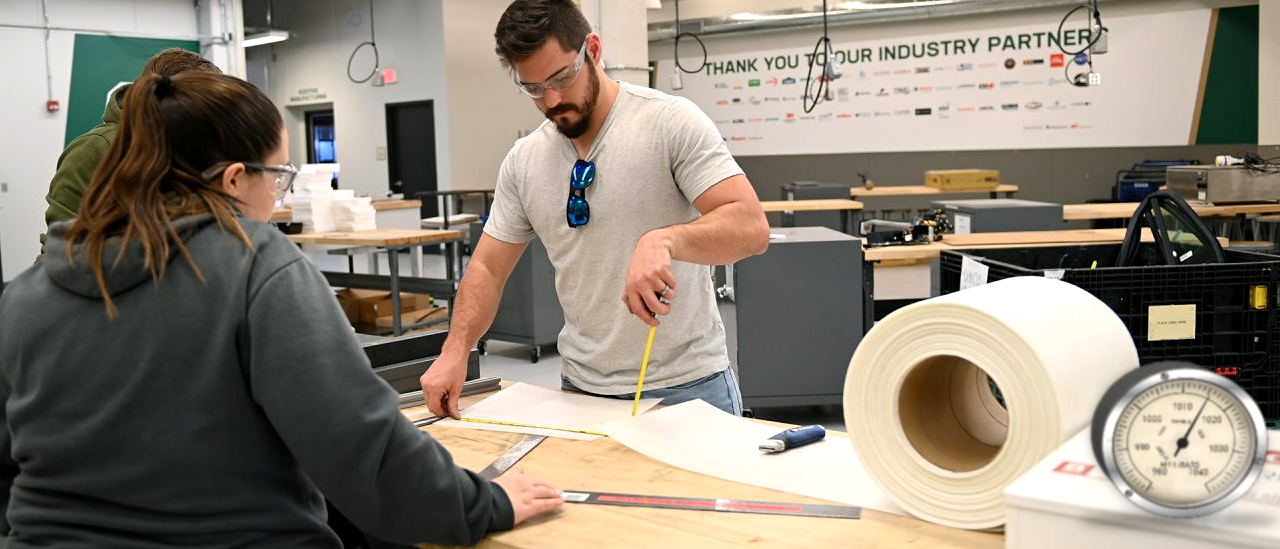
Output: 1015
